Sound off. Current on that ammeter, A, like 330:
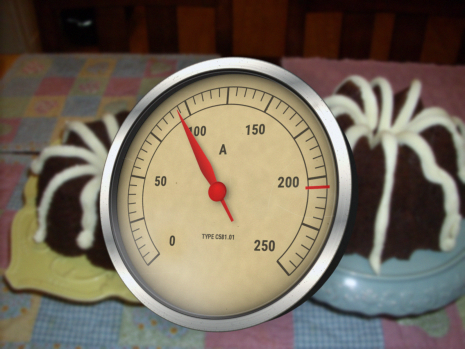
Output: 95
